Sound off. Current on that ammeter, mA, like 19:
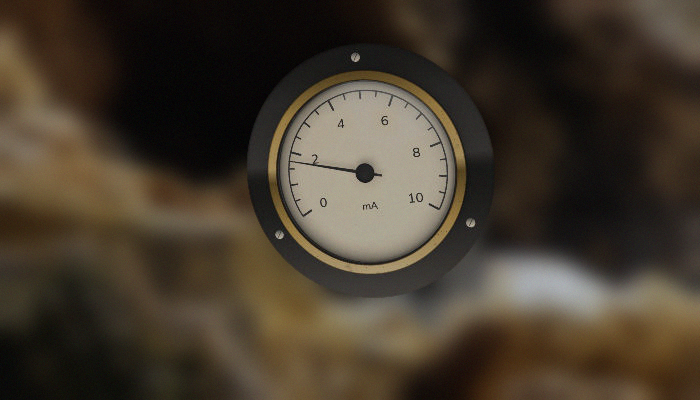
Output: 1.75
